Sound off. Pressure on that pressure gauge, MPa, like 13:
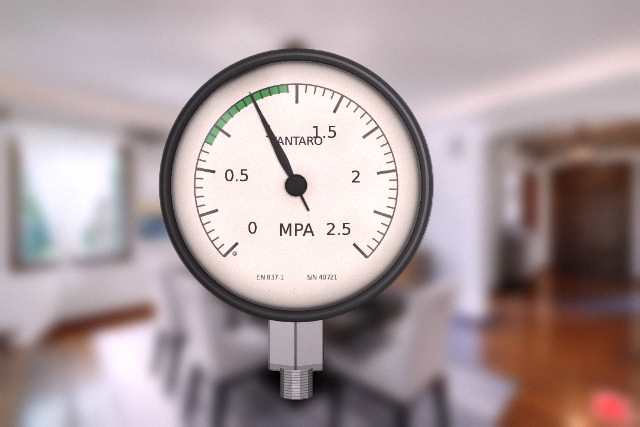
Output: 1
